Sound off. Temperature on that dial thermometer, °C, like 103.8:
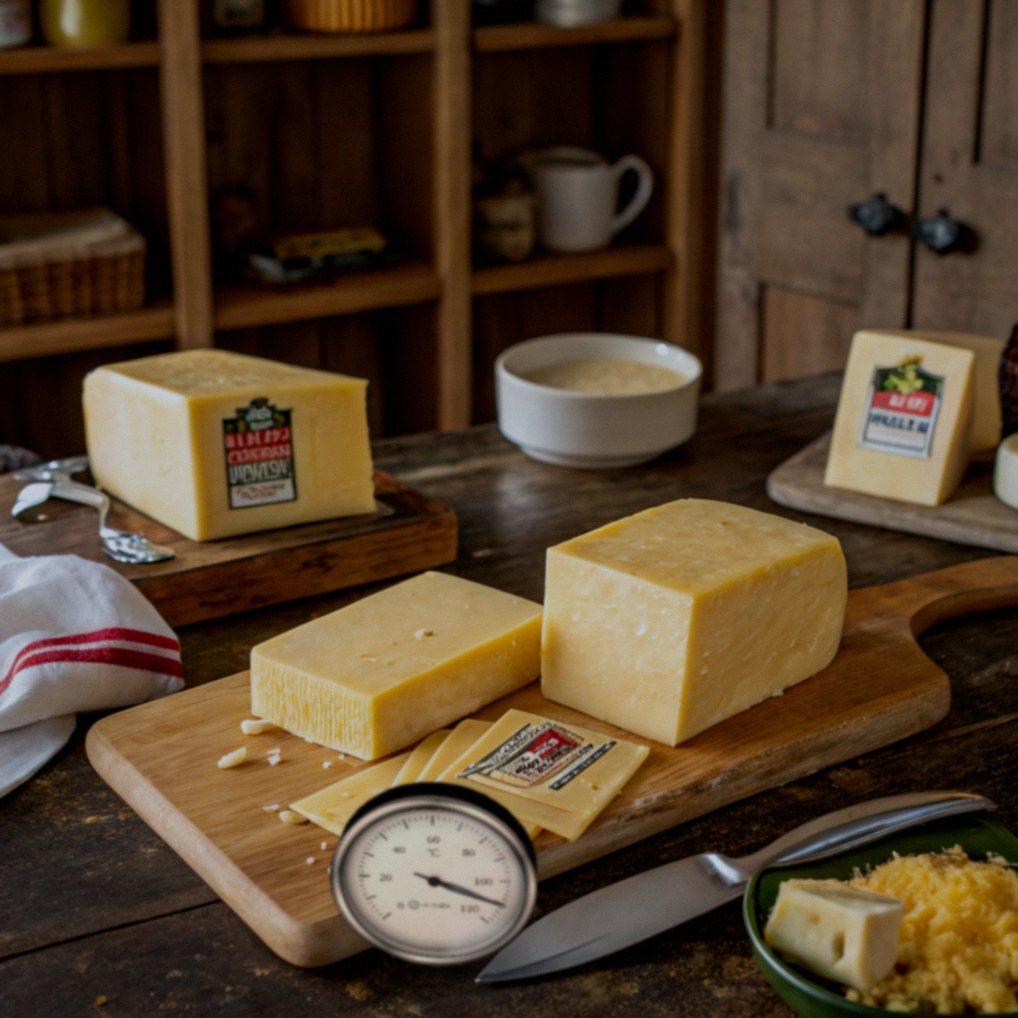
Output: 110
